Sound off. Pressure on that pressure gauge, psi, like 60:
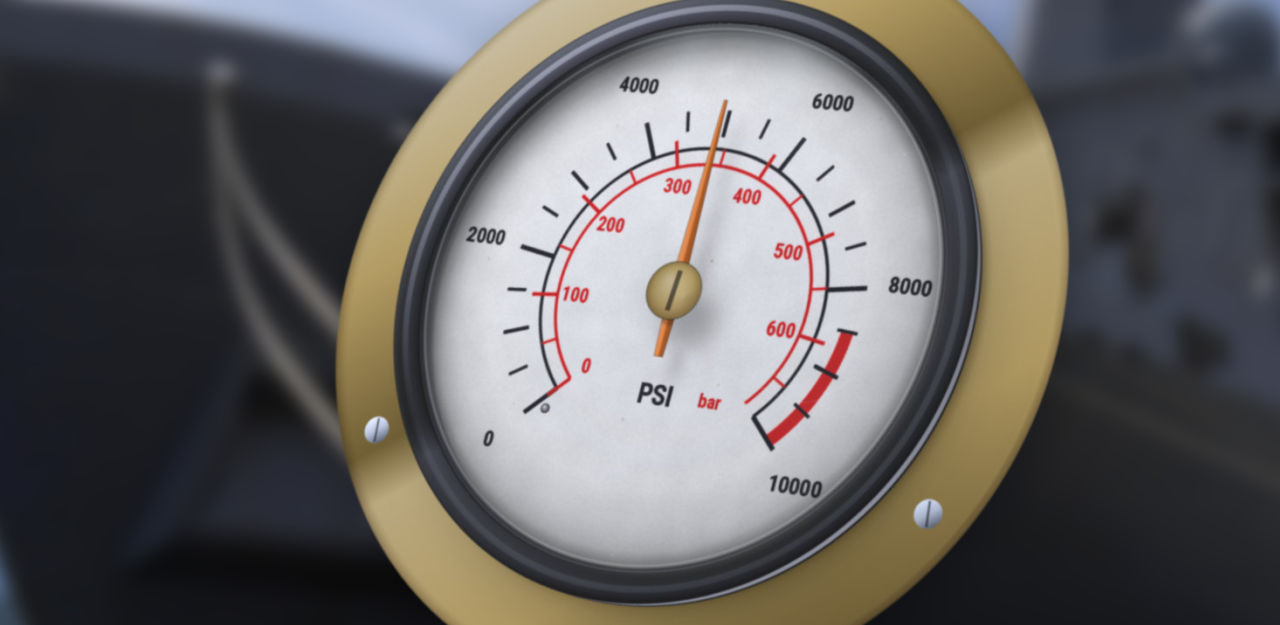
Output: 5000
